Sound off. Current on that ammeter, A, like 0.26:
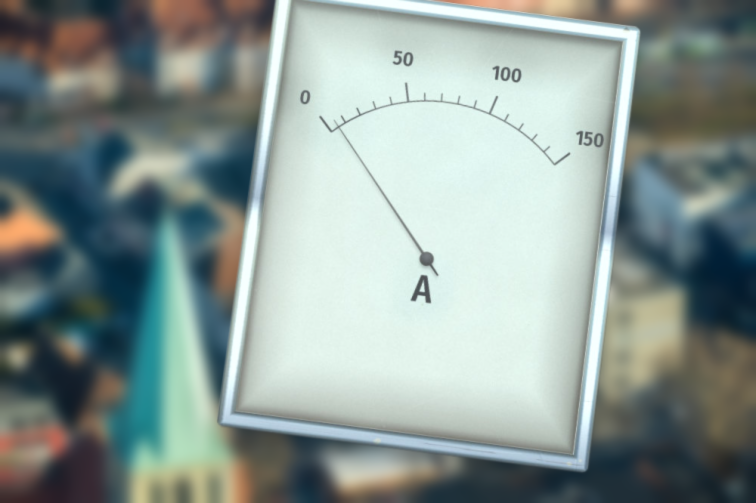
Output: 5
